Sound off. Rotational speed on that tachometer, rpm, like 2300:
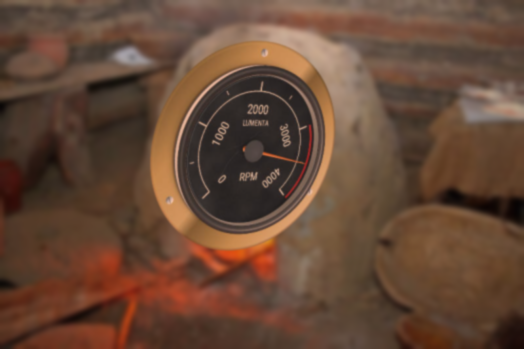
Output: 3500
